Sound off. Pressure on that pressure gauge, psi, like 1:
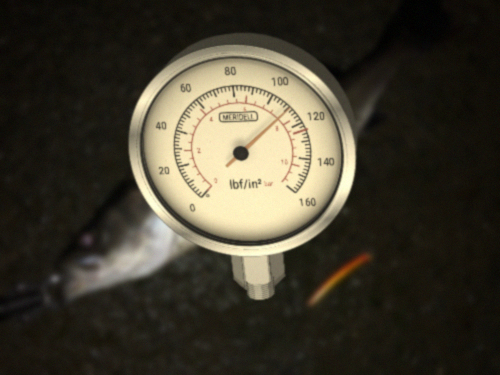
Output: 110
